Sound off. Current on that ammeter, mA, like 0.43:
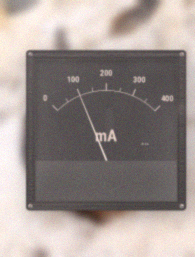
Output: 100
